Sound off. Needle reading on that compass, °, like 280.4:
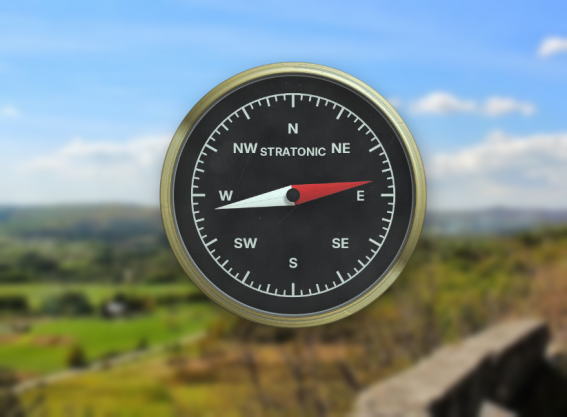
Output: 80
